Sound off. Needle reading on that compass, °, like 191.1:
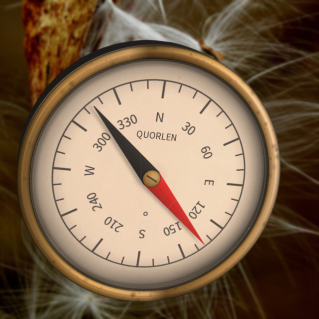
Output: 135
